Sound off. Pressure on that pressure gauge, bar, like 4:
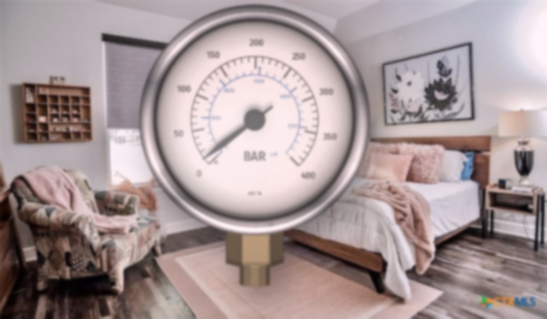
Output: 10
